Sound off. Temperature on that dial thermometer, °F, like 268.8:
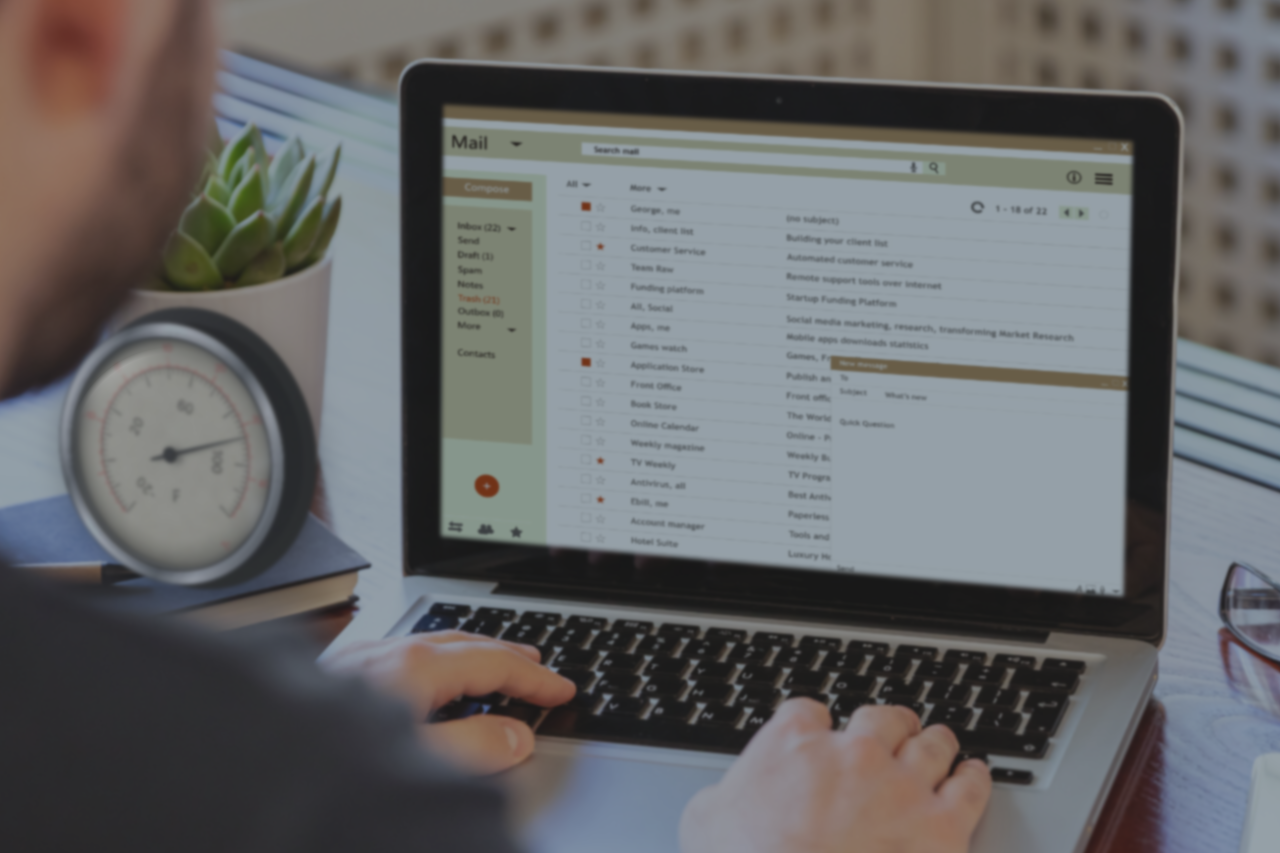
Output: 90
